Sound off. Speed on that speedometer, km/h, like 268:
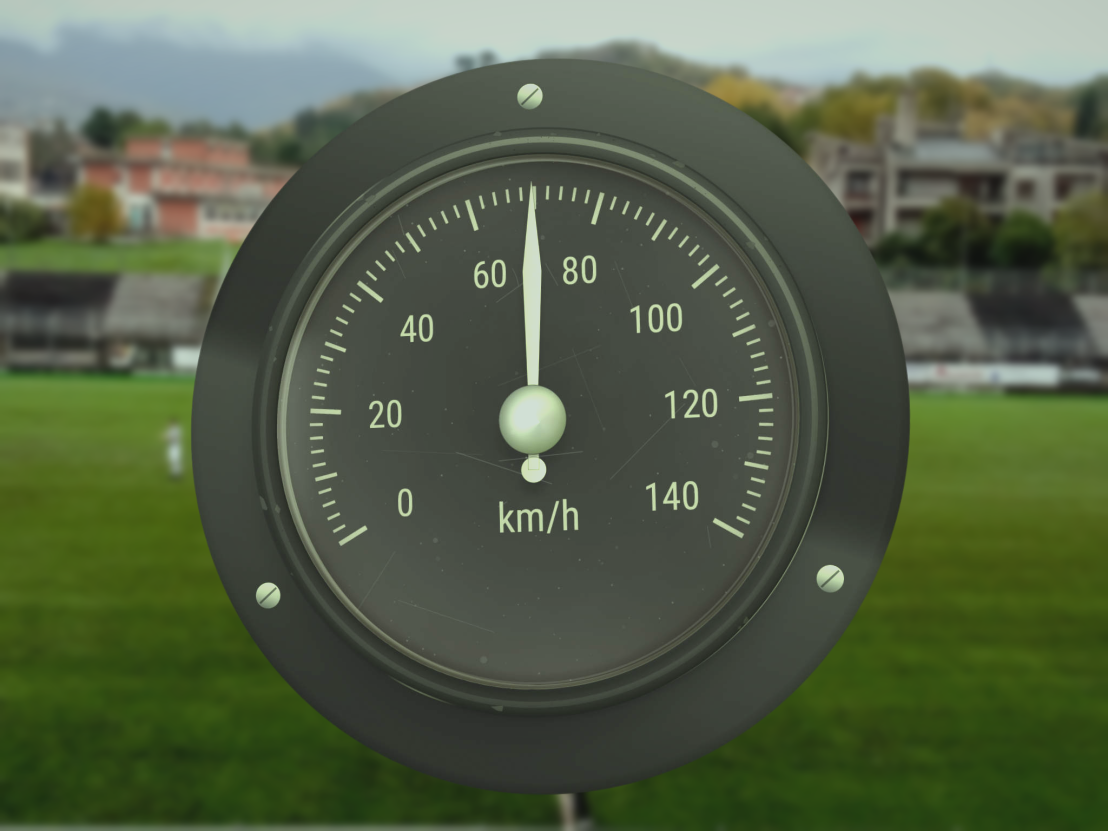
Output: 70
